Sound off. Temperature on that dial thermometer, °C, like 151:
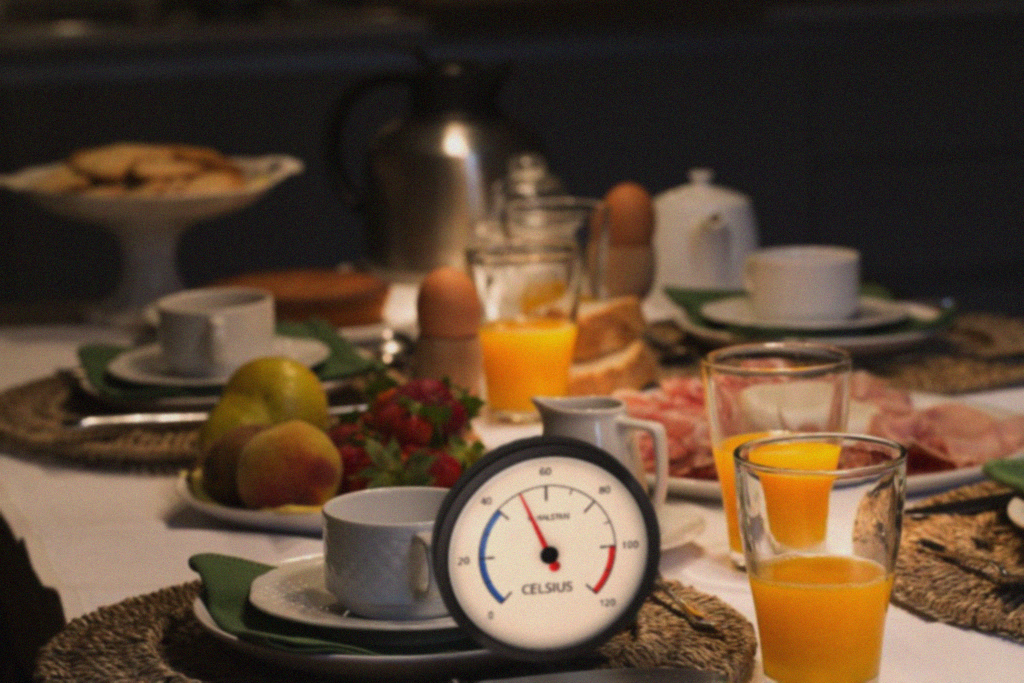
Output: 50
